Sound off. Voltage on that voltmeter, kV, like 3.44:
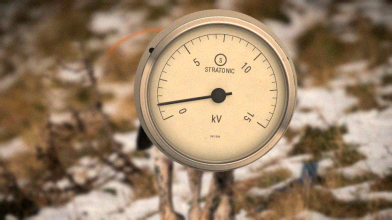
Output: 1
